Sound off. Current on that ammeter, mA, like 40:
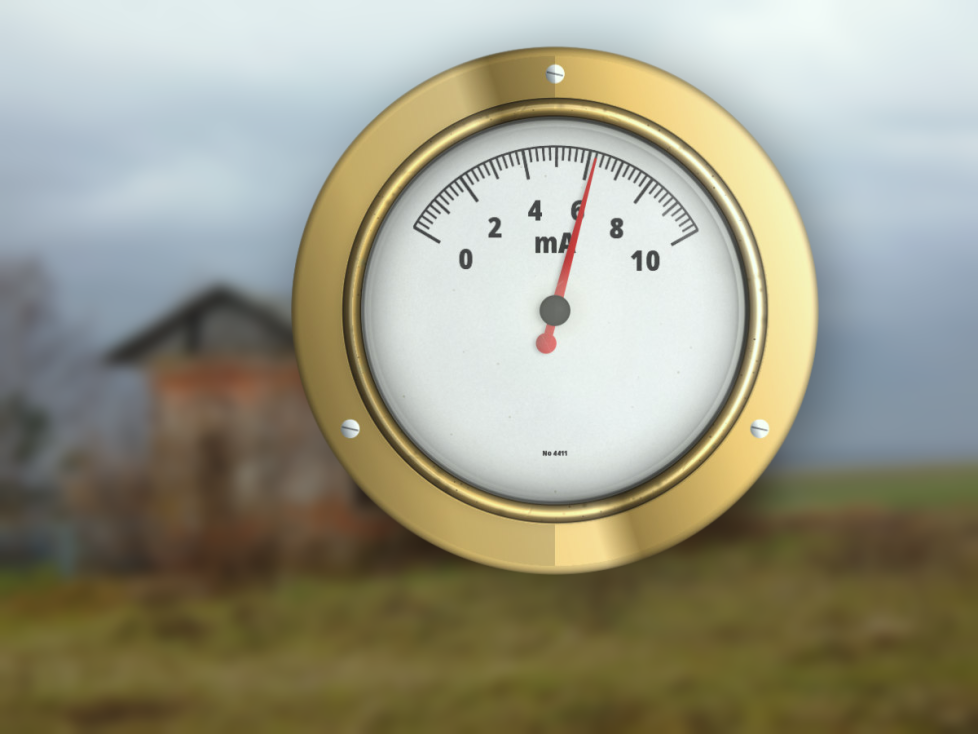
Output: 6.2
